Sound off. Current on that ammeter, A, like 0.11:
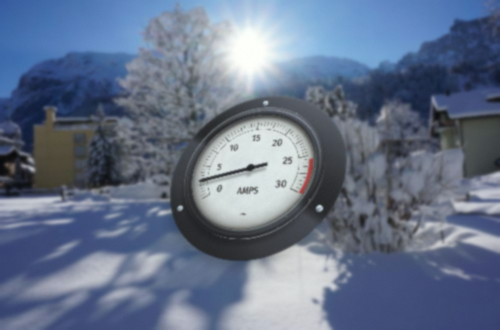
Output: 2.5
